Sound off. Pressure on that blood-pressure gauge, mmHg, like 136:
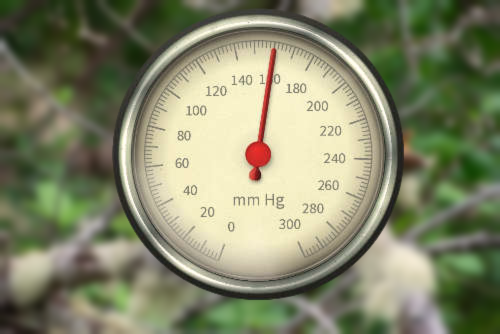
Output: 160
